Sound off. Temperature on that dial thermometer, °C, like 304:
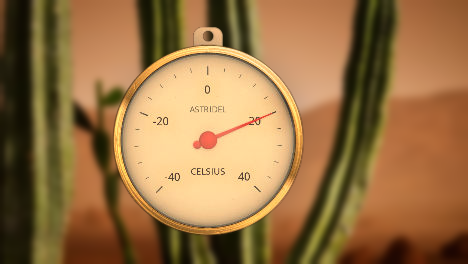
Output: 20
